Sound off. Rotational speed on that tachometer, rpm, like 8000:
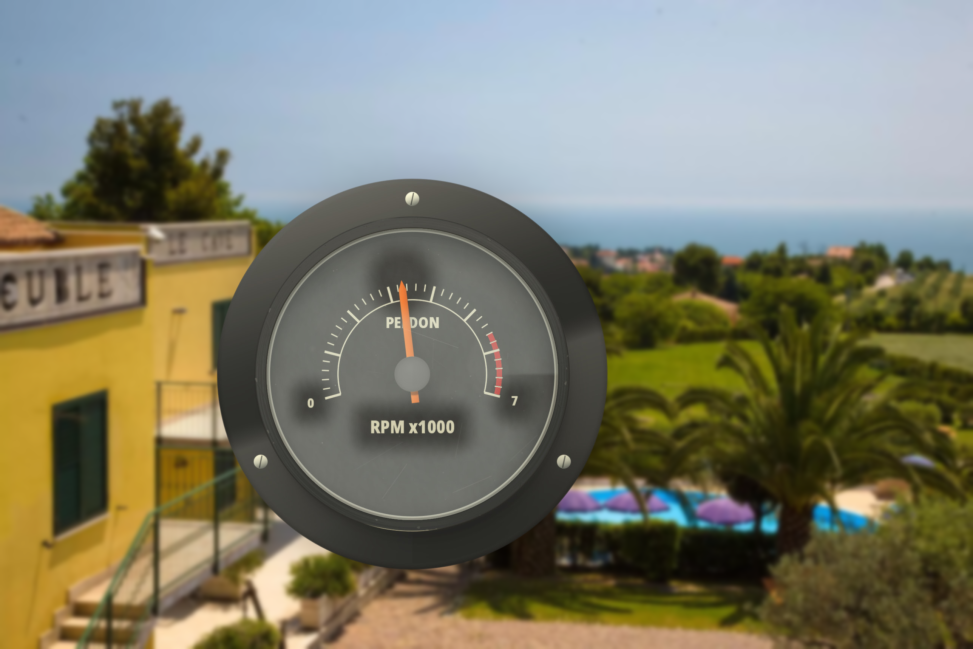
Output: 3300
